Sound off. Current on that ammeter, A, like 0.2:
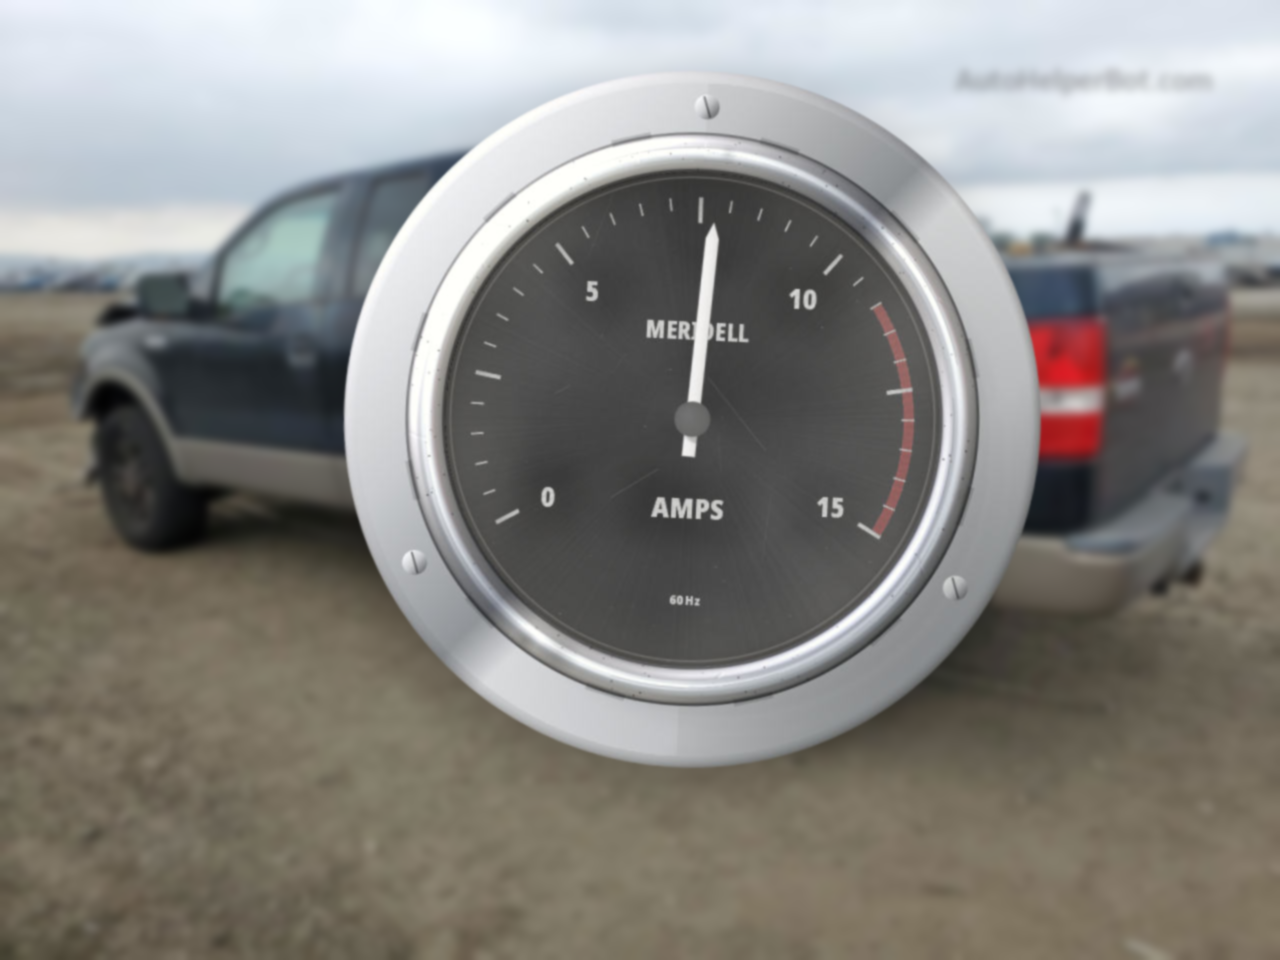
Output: 7.75
